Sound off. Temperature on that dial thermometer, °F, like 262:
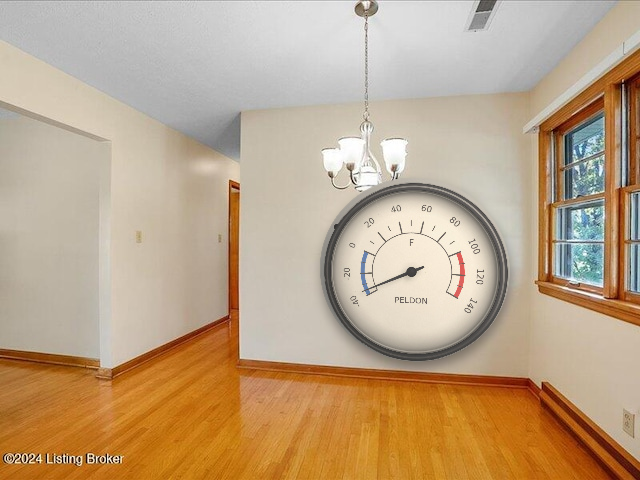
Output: -35
